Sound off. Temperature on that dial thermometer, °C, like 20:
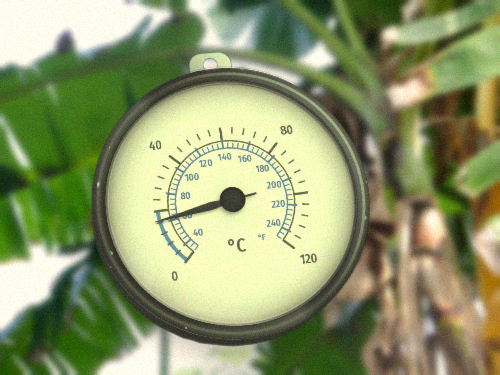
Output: 16
